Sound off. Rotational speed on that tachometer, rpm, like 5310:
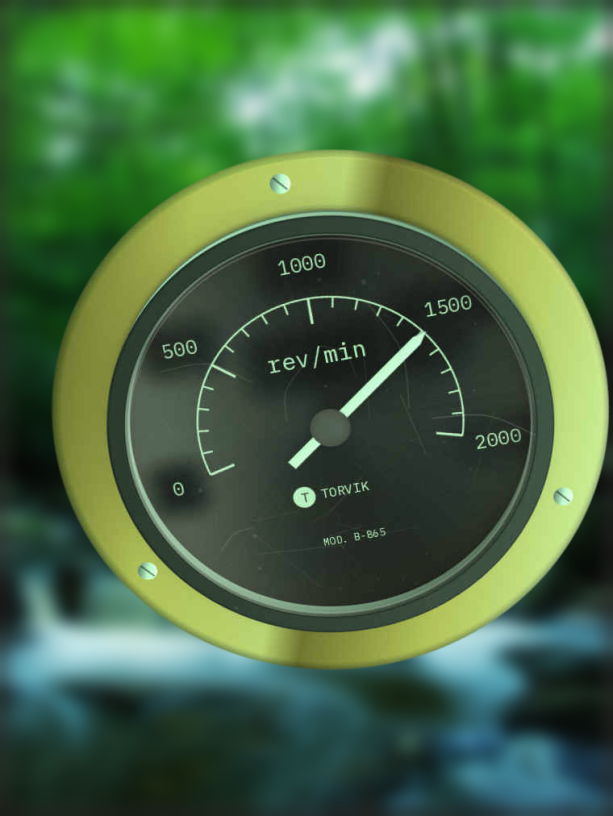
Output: 1500
